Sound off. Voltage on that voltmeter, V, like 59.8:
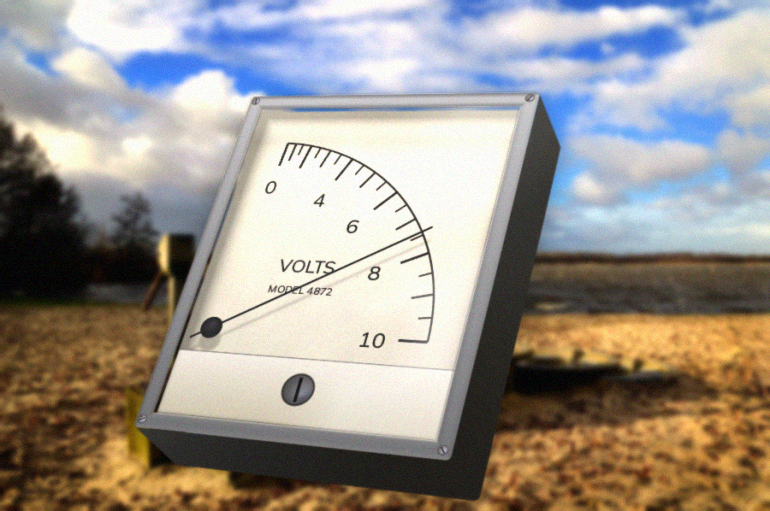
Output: 7.5
